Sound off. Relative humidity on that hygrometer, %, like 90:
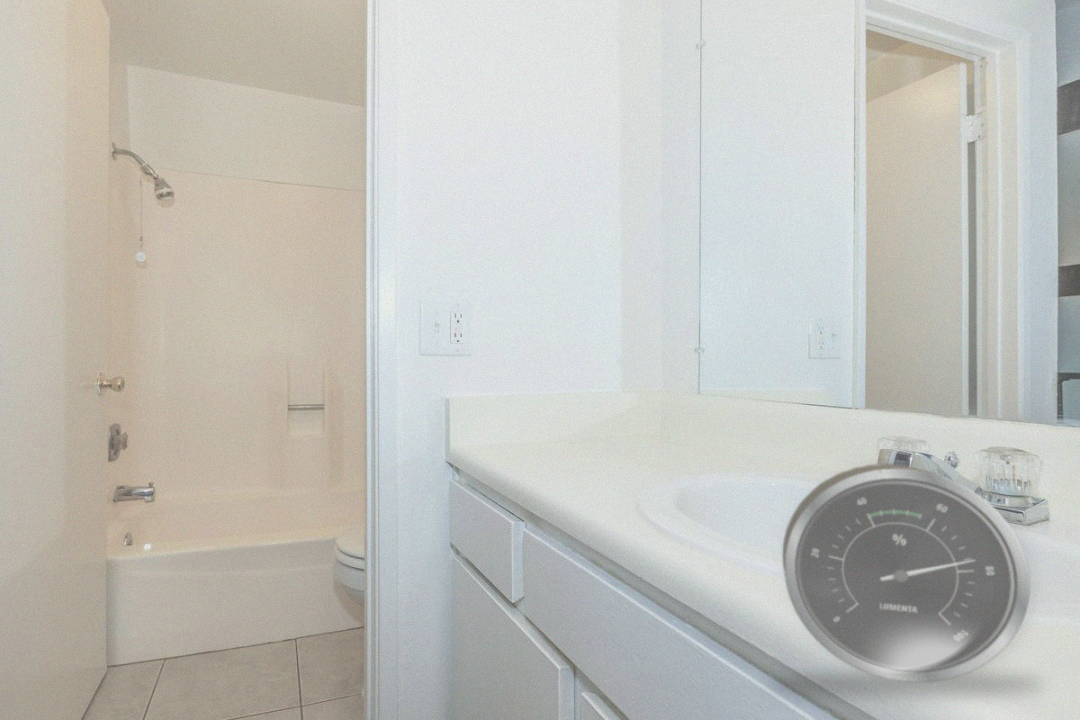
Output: 76
